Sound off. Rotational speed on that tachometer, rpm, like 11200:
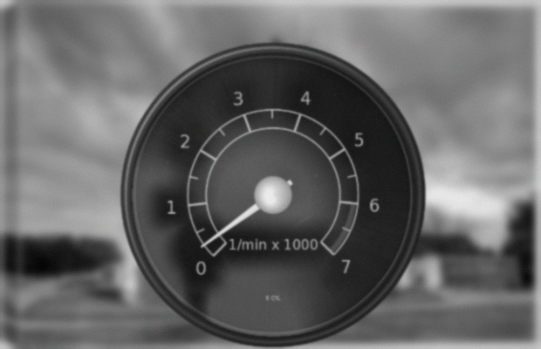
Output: 250
